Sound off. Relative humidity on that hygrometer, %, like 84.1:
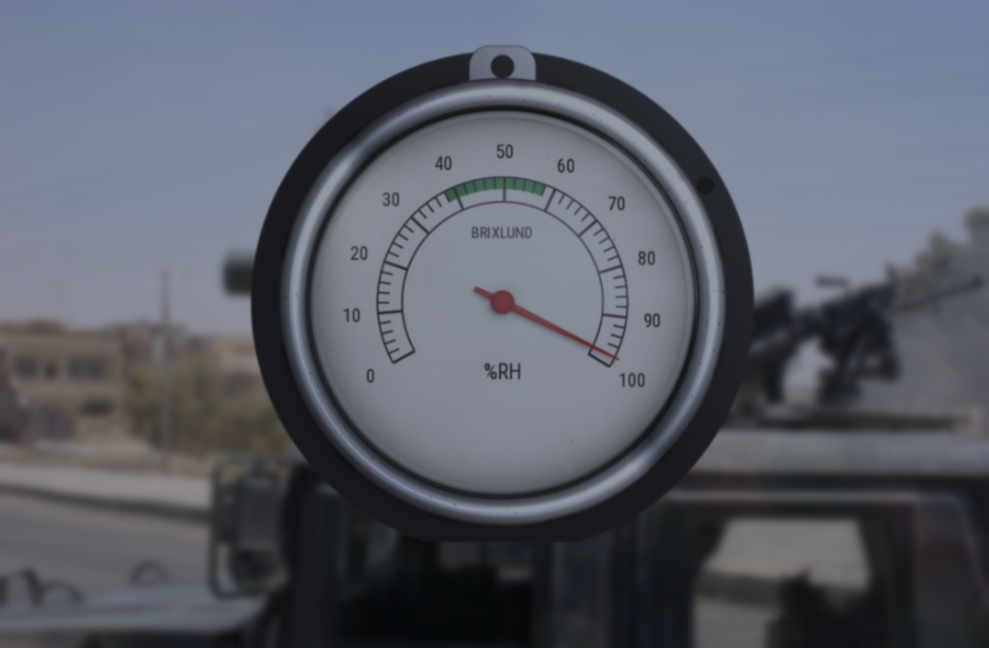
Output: 98
